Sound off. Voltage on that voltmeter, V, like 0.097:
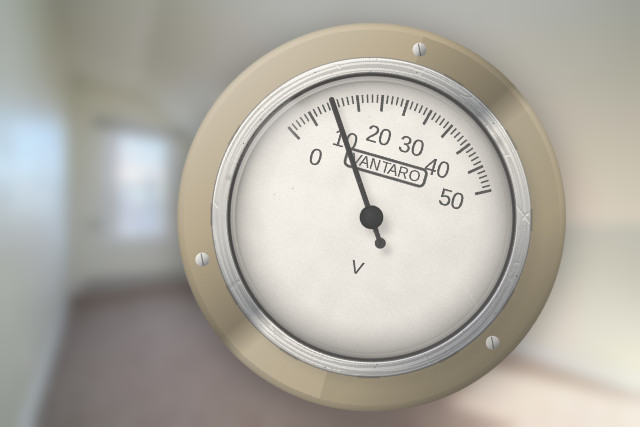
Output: 10
